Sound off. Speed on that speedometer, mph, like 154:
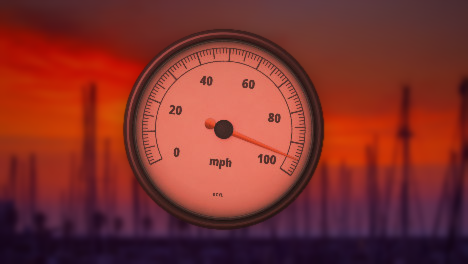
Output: 95
